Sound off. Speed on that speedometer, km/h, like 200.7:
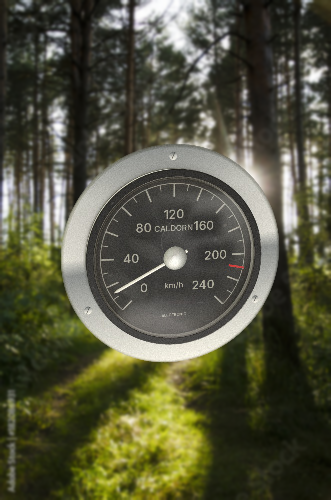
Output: 15
